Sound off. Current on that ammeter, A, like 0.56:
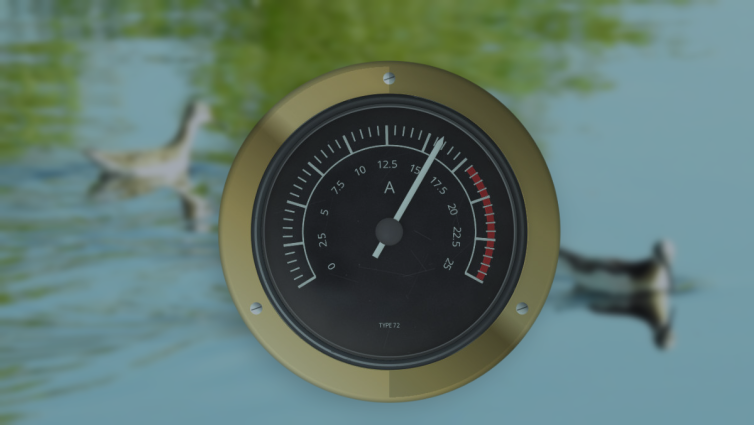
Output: 15.75
